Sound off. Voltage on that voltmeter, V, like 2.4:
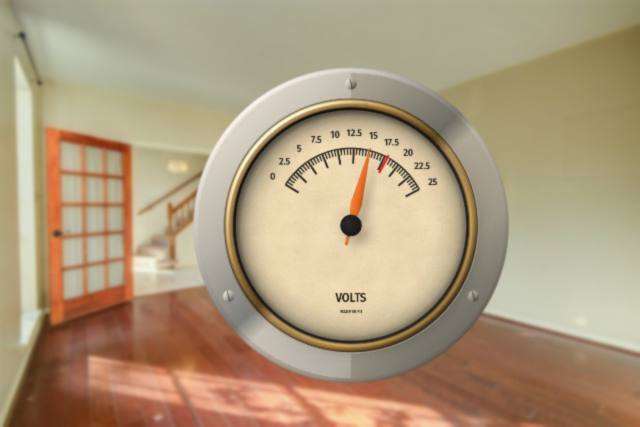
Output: 15
